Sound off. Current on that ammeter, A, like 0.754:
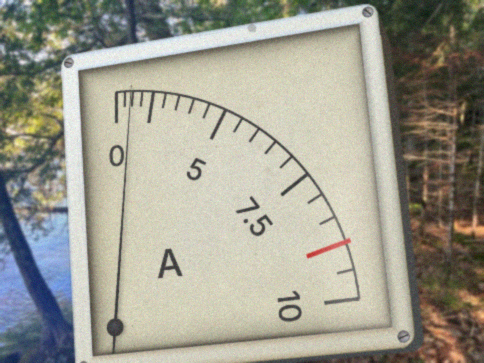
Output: 1.5
